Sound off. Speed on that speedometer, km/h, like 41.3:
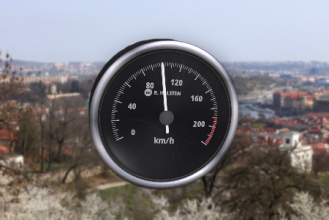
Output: 100
